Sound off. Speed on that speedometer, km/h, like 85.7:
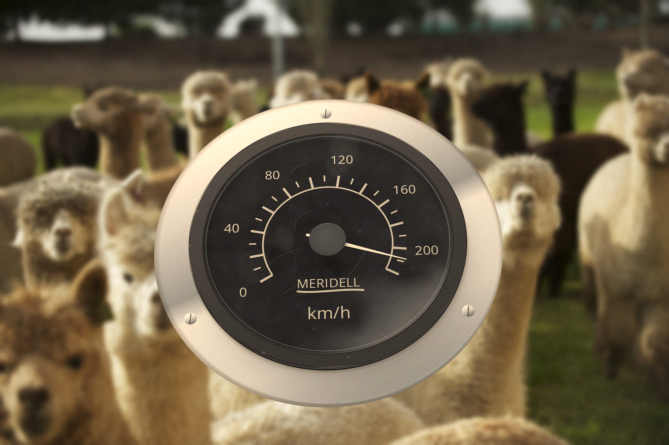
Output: 210
